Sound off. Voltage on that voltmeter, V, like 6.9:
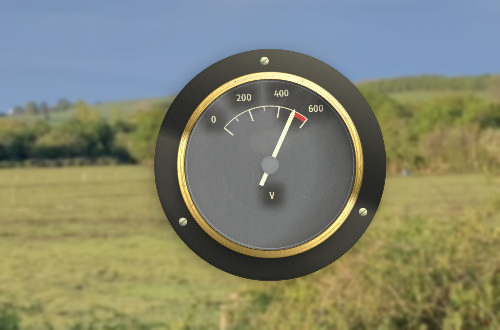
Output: 500
